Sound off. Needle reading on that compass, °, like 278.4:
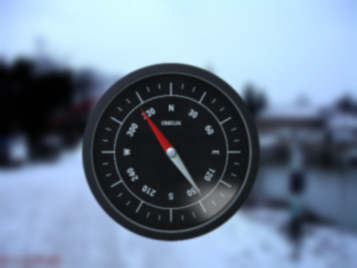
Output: 325
